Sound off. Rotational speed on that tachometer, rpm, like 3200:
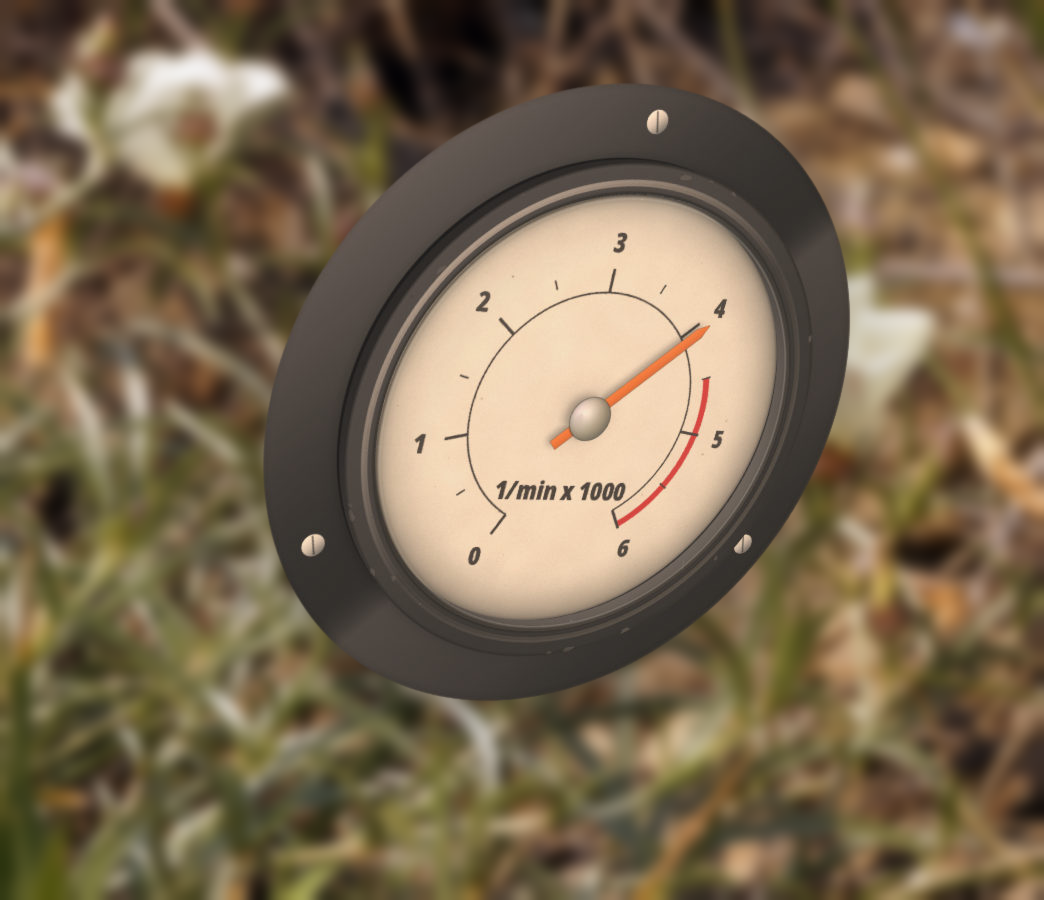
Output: 4000
